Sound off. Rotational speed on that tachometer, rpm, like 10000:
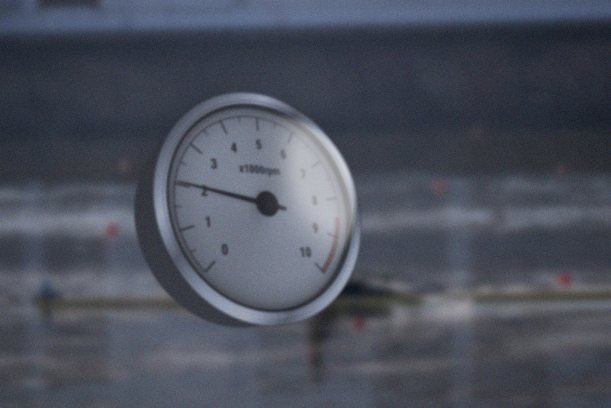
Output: 2000
